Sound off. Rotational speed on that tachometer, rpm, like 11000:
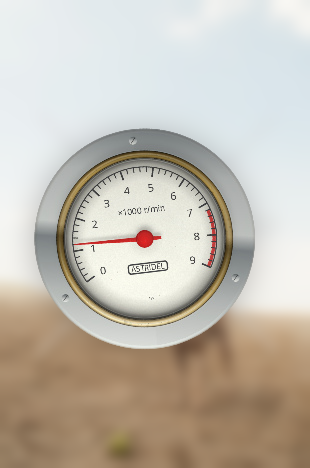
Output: 1200
